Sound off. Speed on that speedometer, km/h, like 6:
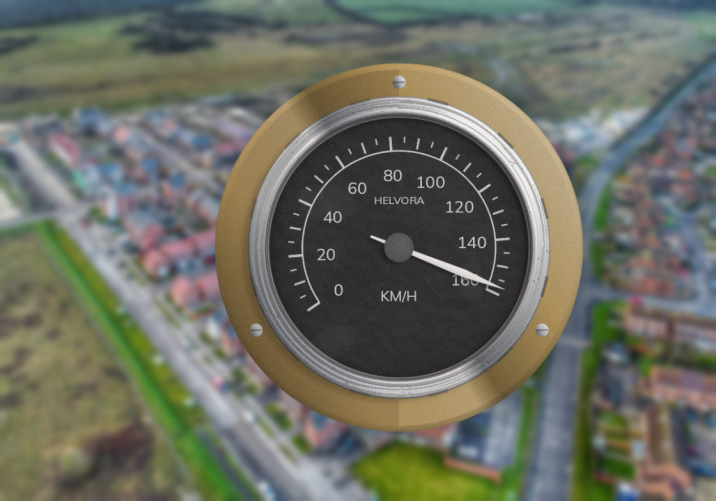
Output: 157.5
